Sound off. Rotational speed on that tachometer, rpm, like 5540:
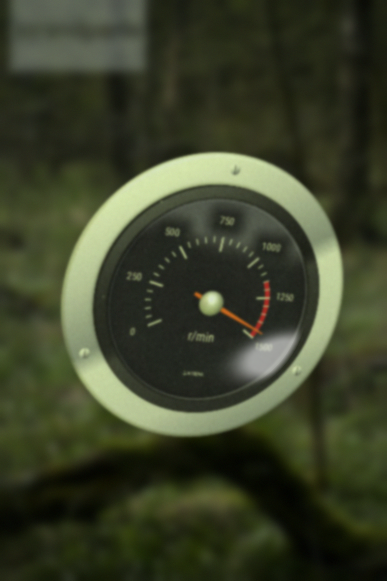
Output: 1450
